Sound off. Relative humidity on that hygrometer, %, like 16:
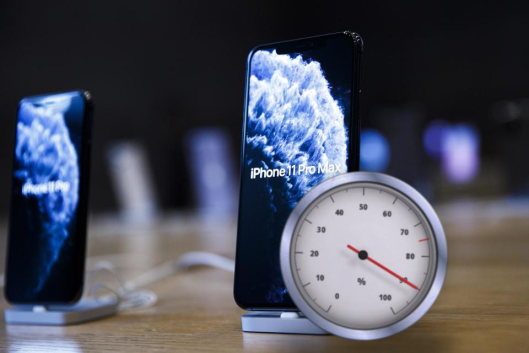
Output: 90
